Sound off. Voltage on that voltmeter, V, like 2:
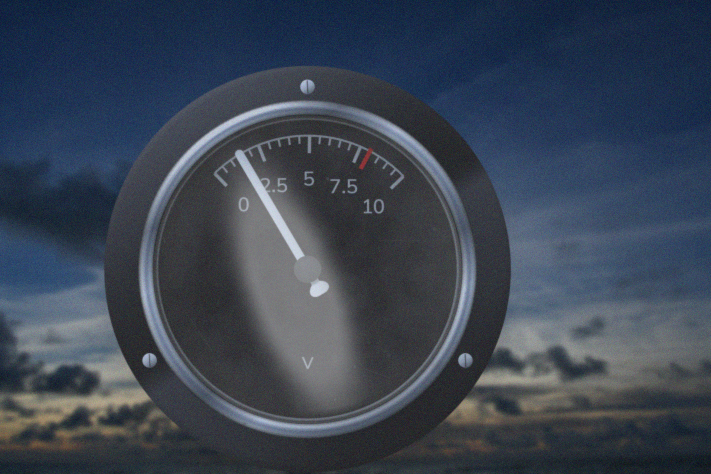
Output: 1.5
